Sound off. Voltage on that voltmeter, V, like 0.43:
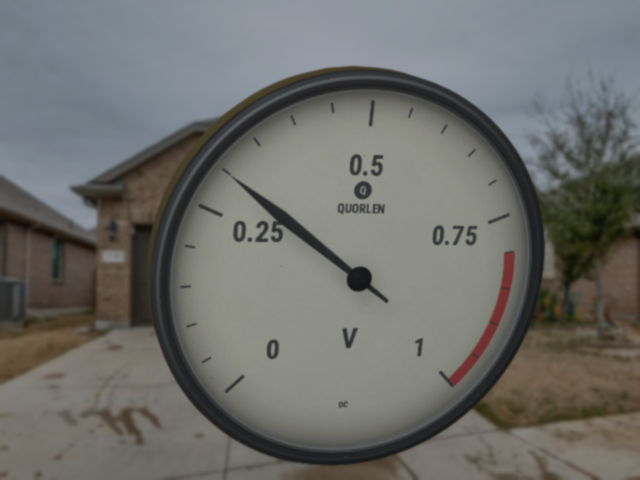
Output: 0.3
